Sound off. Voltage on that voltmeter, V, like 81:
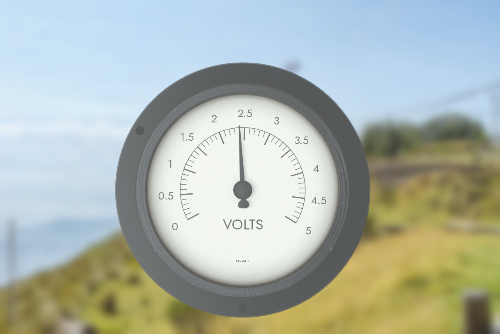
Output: 2.4
